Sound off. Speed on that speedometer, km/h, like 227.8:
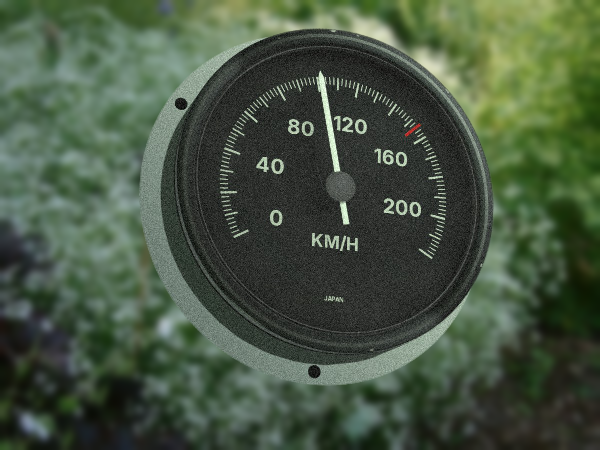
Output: 100
